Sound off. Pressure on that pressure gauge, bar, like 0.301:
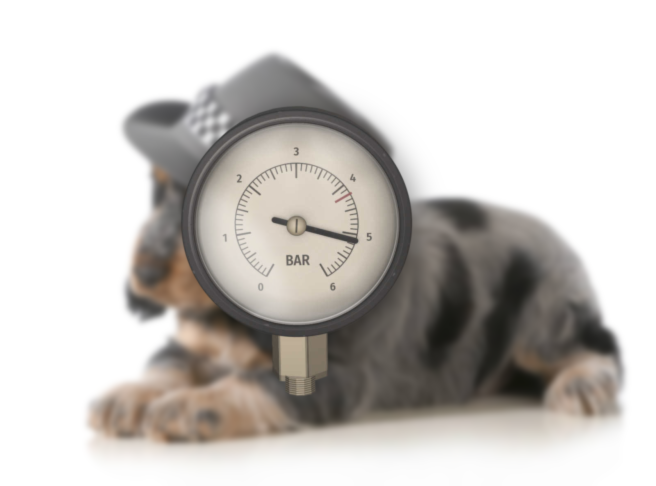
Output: 5.1
